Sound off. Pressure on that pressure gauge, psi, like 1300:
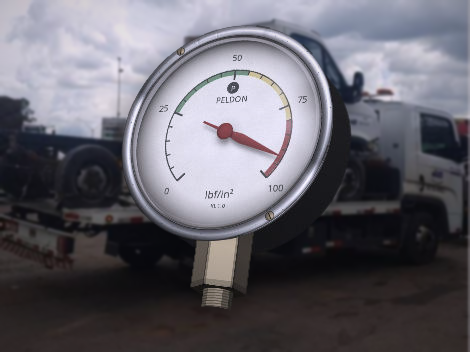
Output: 92.5
